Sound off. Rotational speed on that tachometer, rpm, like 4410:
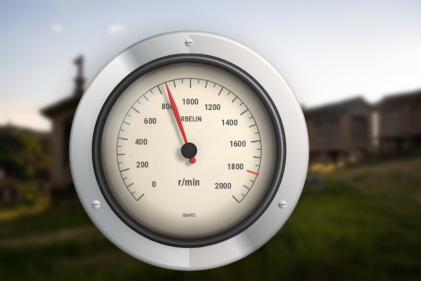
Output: 850
